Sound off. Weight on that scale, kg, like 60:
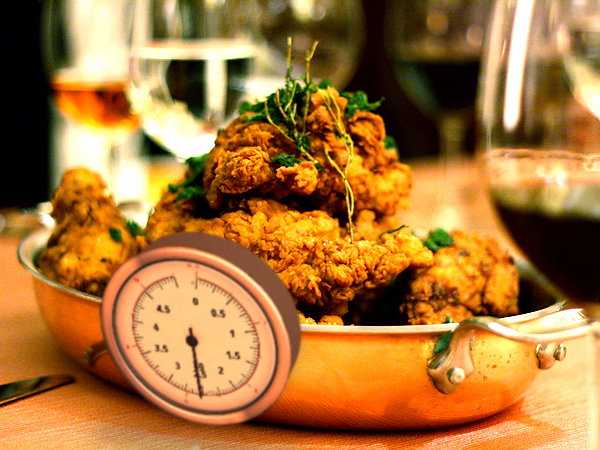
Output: 2.5
